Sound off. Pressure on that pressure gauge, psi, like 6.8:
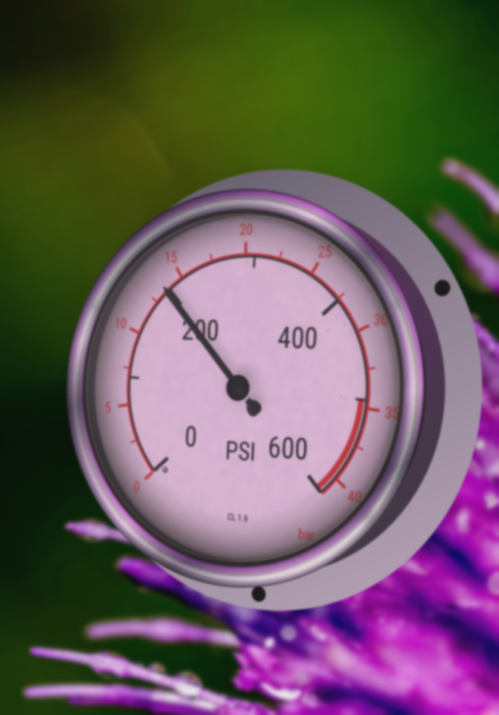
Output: 200
